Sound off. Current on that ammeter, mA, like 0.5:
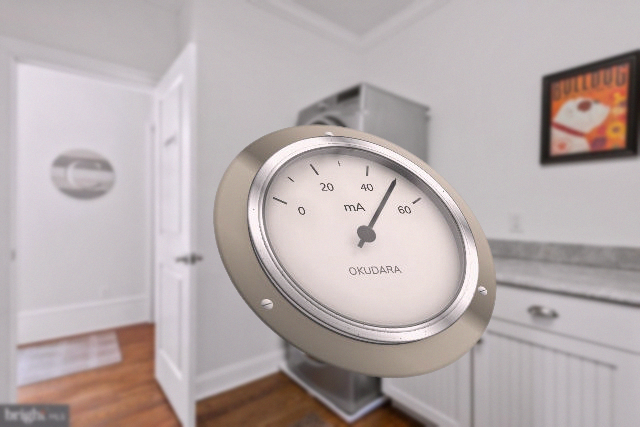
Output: 50
